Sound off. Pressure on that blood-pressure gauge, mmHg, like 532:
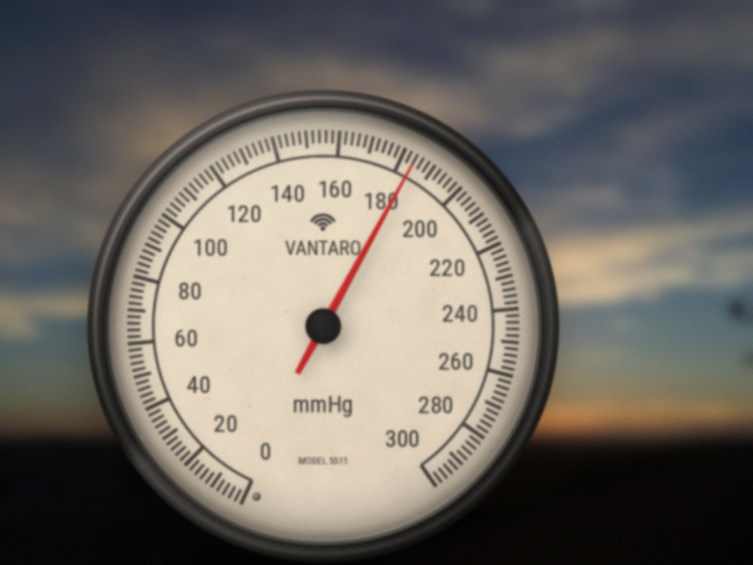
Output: 184
